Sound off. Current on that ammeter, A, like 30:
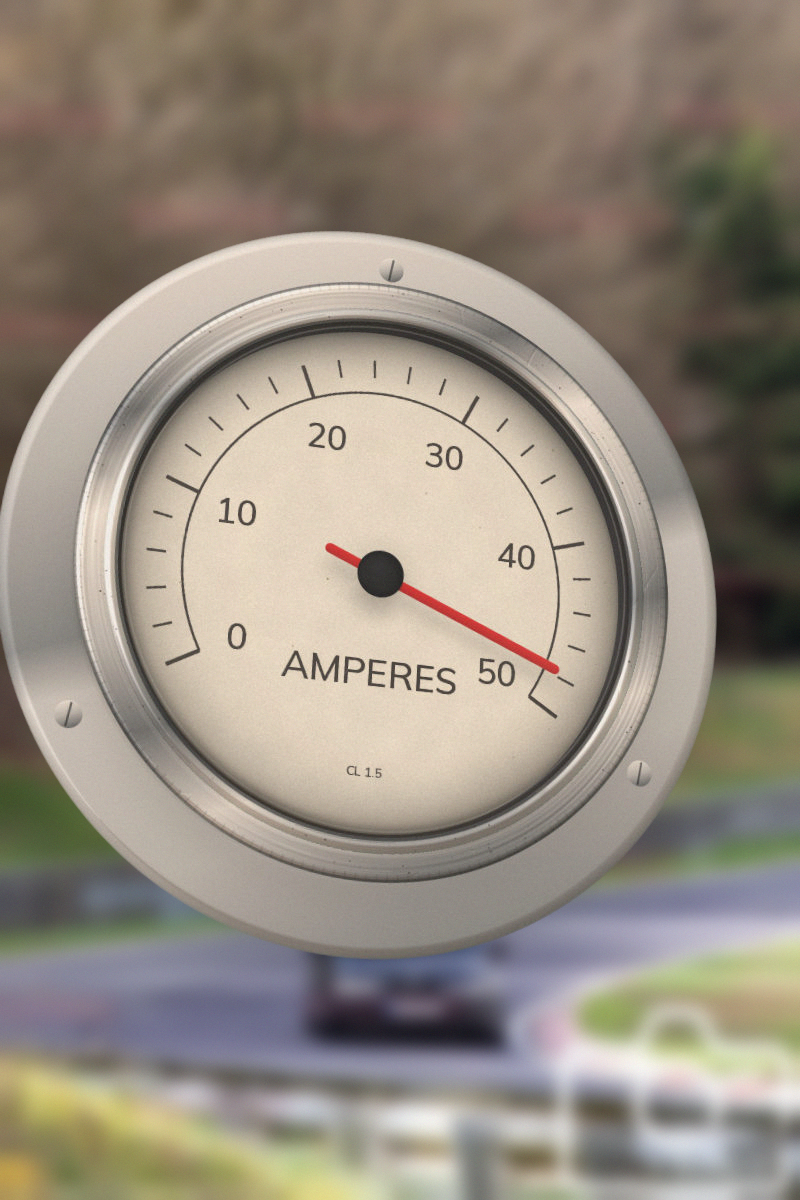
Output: 48
